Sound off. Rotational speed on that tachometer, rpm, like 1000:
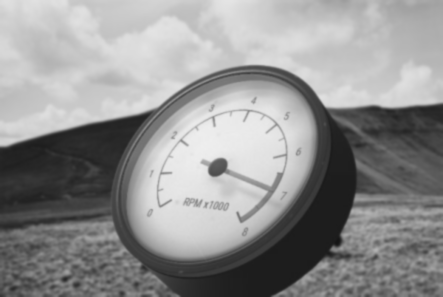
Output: 7000
